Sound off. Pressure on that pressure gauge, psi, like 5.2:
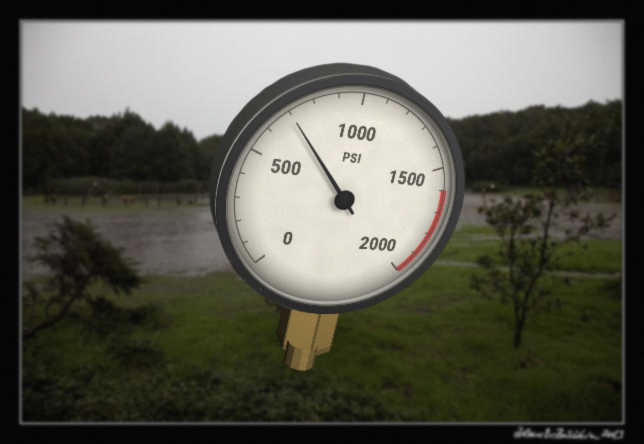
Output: 700
